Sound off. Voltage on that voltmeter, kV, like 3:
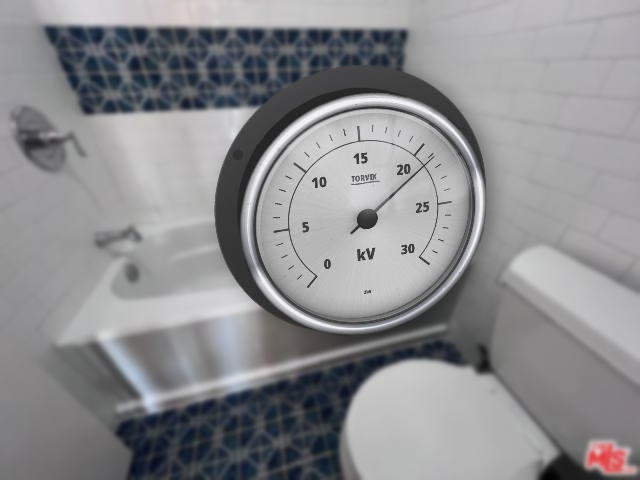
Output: 21
